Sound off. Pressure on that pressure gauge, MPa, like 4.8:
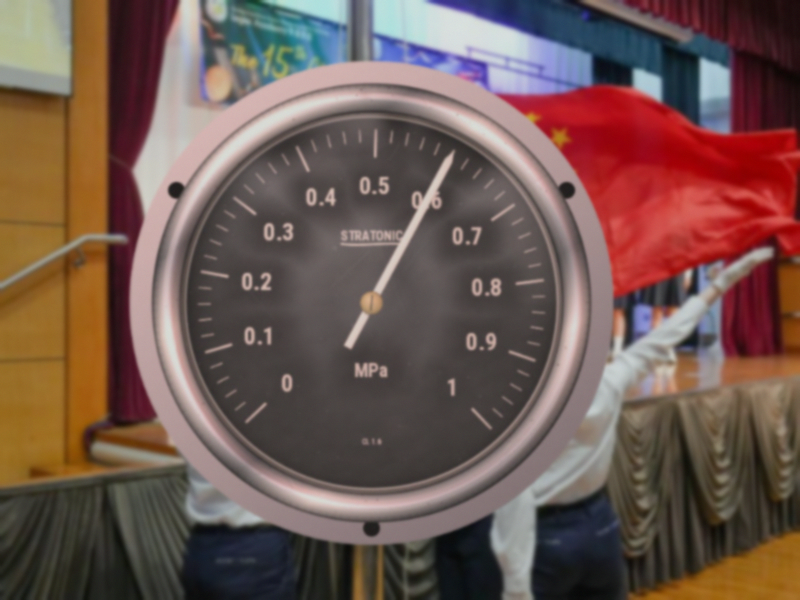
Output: 0.6
